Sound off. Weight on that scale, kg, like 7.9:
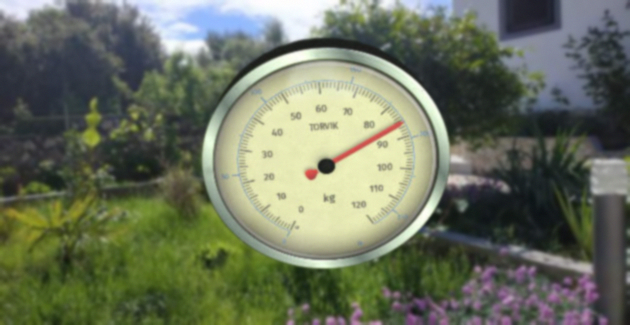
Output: 85
